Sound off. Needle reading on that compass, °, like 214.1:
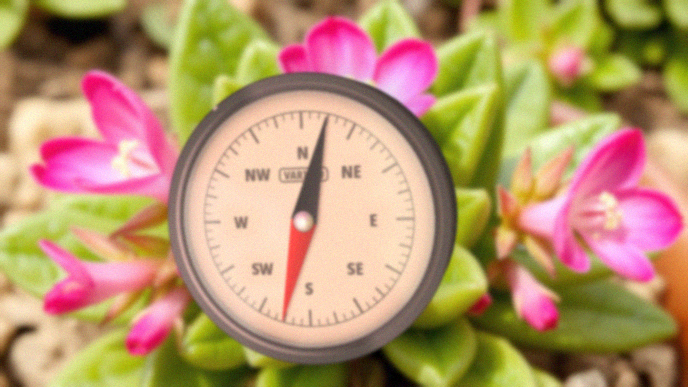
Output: 195
